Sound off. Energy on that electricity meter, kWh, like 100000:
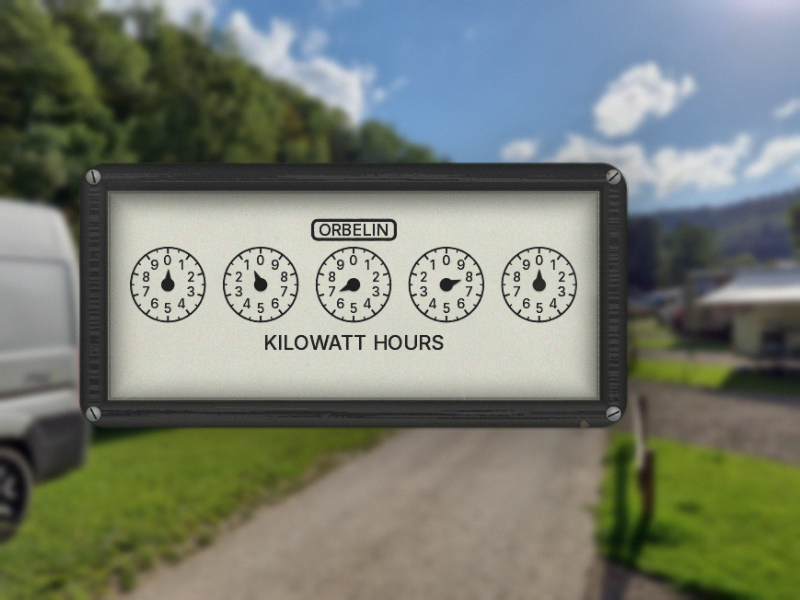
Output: 680
